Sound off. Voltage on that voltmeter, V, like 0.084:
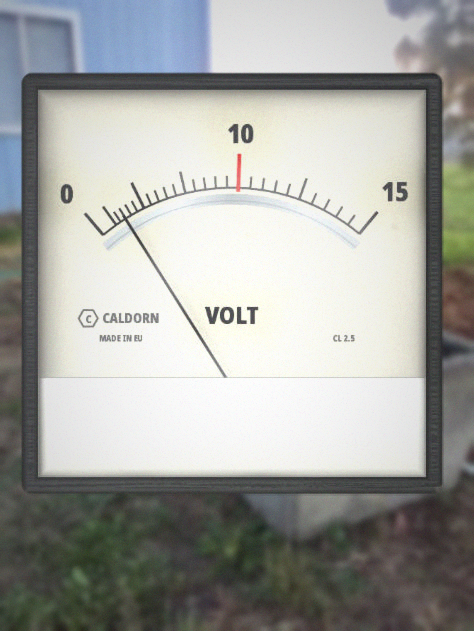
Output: 3.5
